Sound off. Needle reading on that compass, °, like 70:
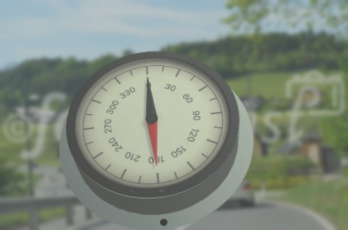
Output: 180
